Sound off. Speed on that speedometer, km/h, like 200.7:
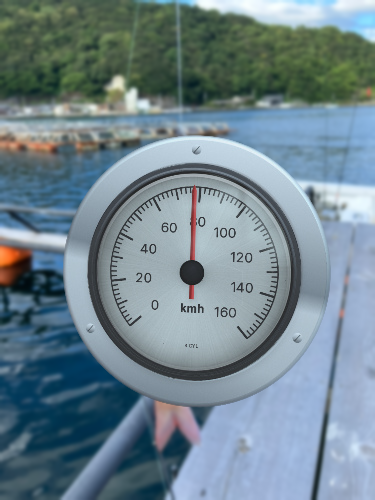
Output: 78
